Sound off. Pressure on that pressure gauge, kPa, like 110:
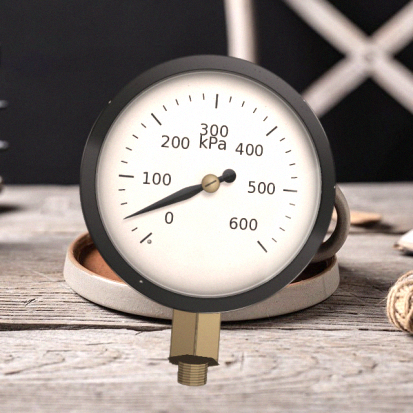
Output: 40
